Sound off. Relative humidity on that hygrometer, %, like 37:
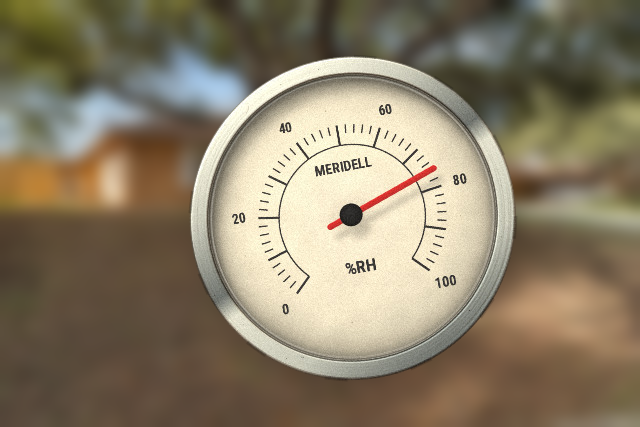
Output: 76
